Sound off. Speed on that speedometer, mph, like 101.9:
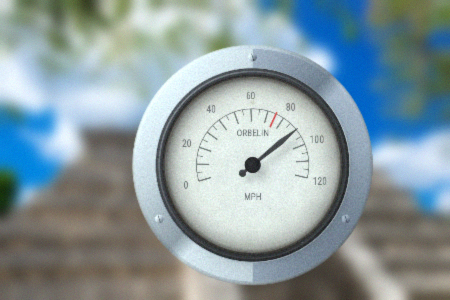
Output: 90
